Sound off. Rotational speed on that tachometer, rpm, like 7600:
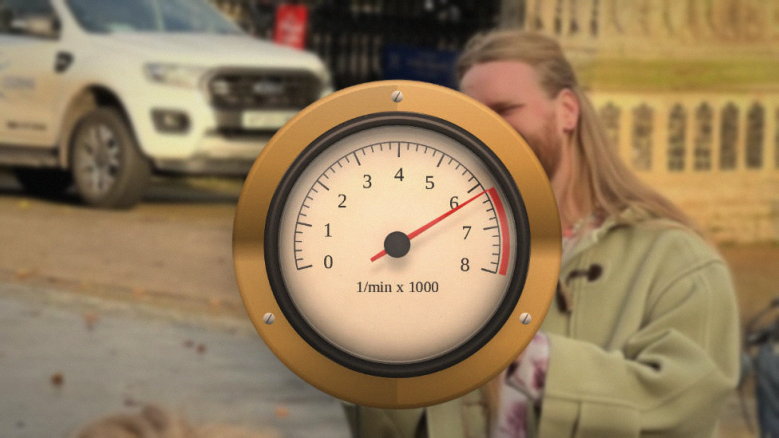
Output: 6200
